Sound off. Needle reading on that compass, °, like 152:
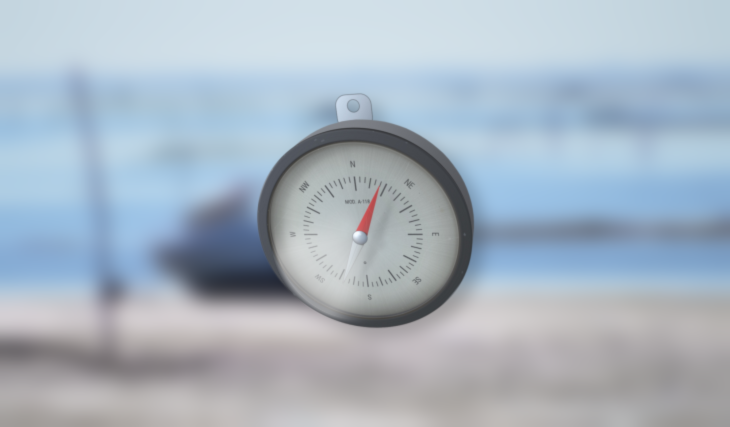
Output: 25
